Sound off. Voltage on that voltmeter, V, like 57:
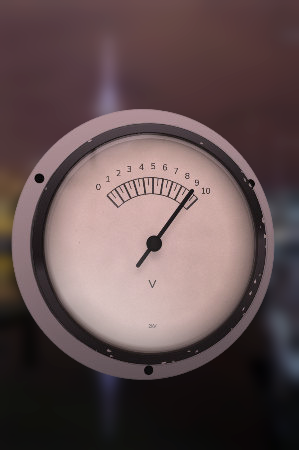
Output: 9
